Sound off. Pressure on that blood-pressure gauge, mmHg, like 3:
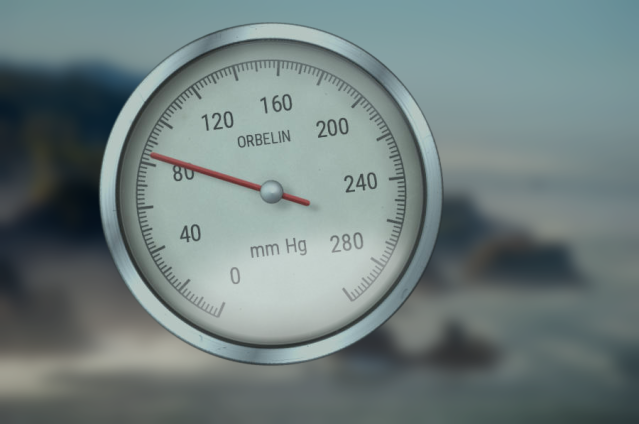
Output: 84
